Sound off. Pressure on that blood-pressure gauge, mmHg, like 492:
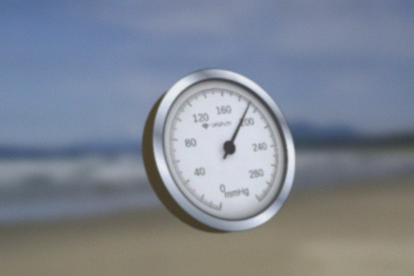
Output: 190
